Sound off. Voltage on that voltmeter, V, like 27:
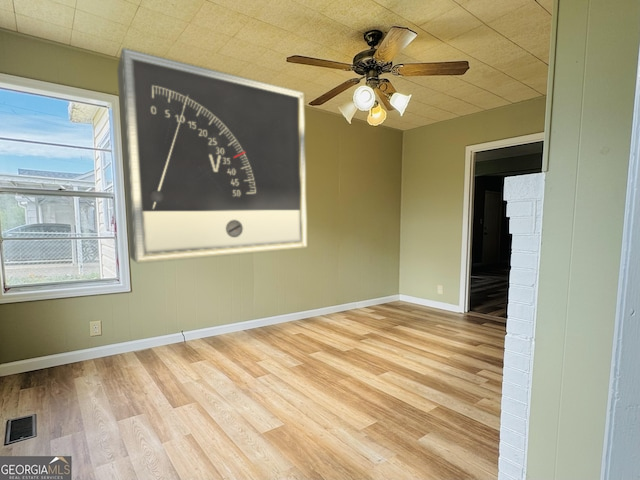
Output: 10
